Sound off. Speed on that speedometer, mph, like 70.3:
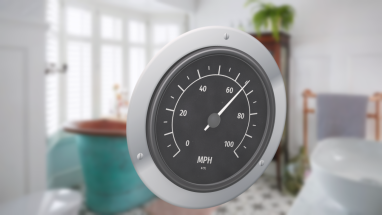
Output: 65
